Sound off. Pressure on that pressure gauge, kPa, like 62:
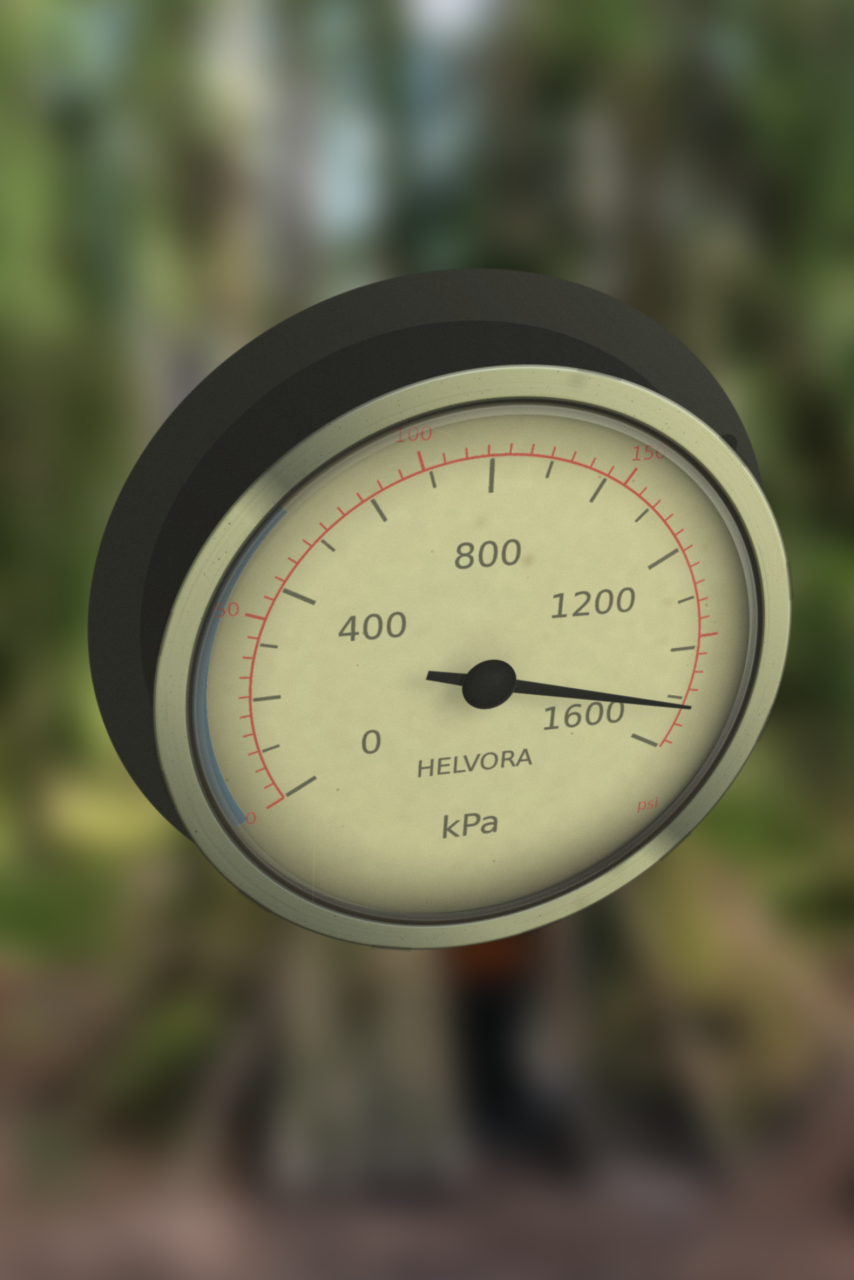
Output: 1500
